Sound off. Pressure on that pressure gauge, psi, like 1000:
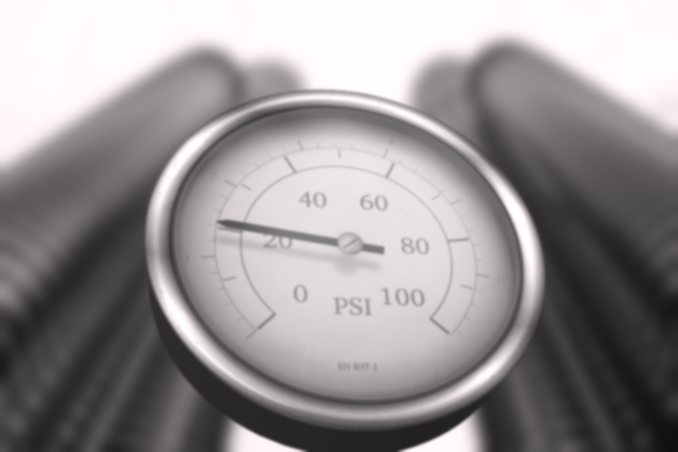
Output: 20
